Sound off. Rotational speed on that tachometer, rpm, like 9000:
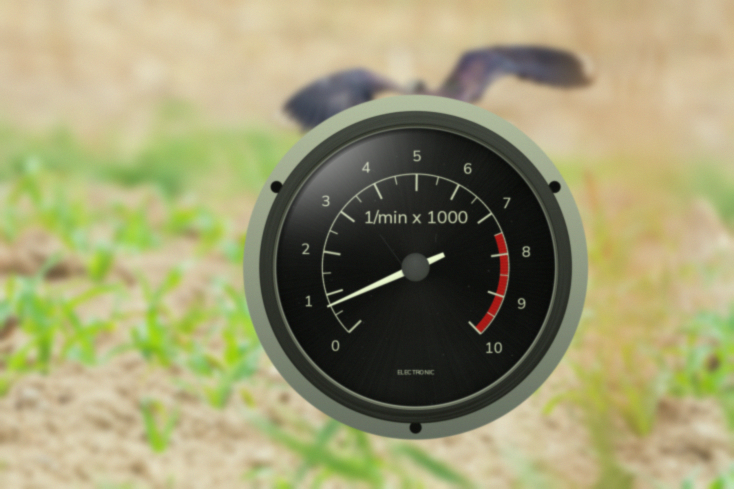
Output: 750
